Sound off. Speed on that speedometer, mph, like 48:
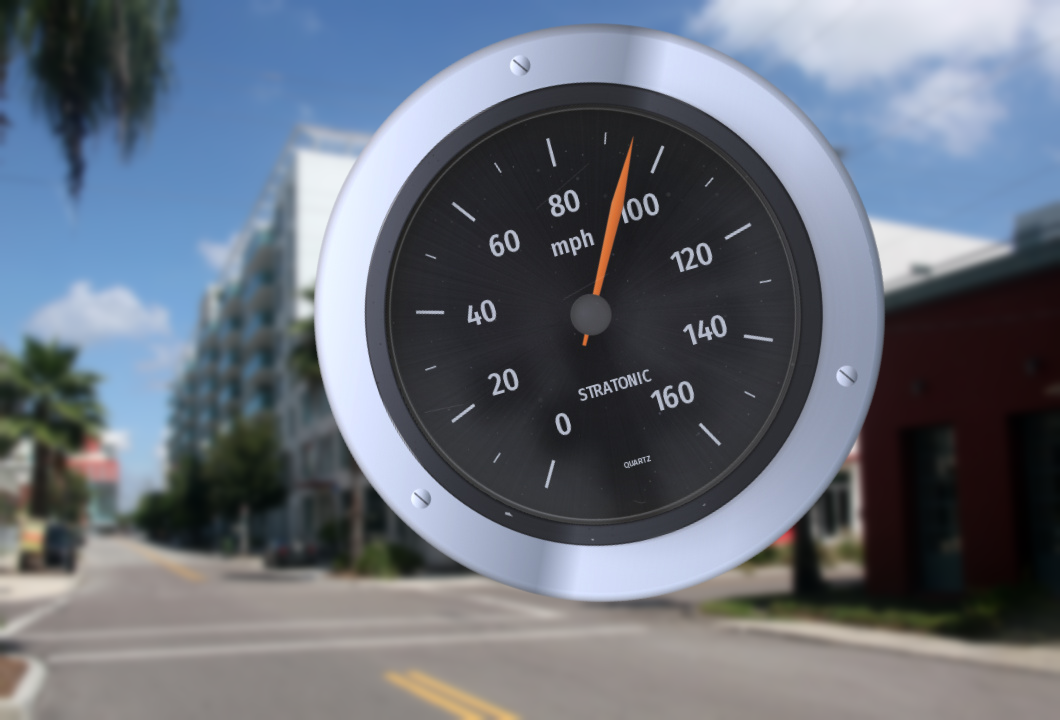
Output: 95
